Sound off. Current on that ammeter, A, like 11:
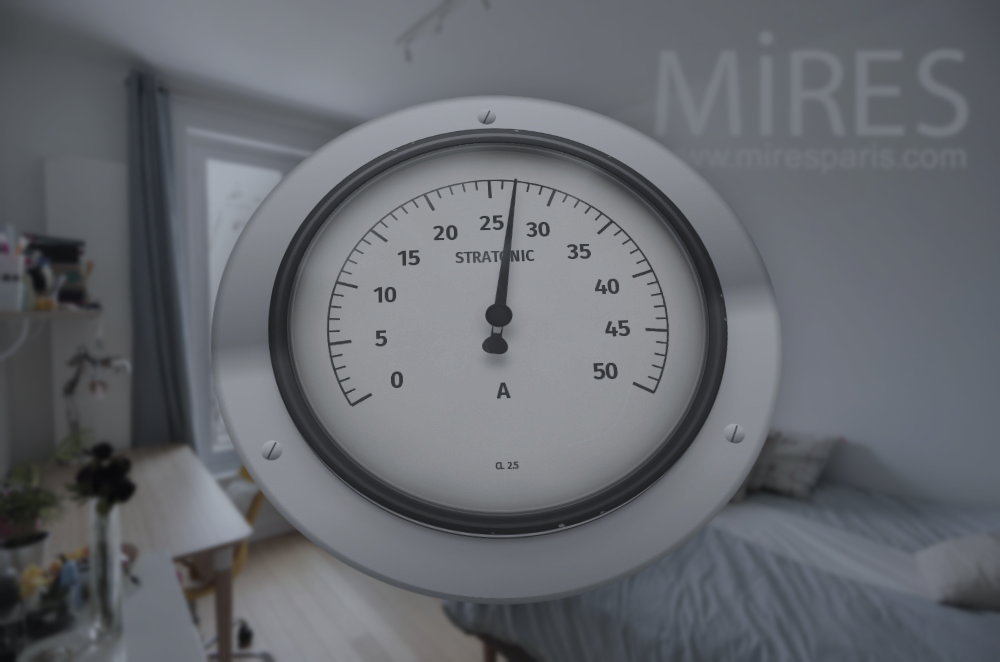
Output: 27
